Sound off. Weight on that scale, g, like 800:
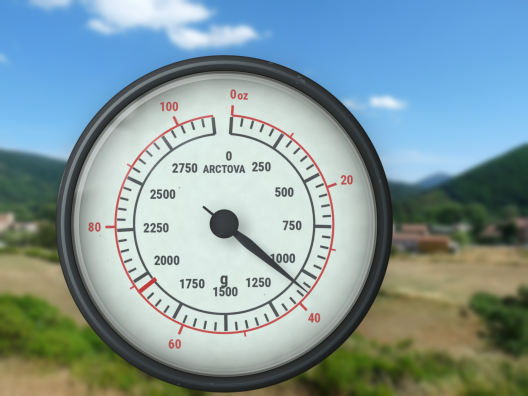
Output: 1075
